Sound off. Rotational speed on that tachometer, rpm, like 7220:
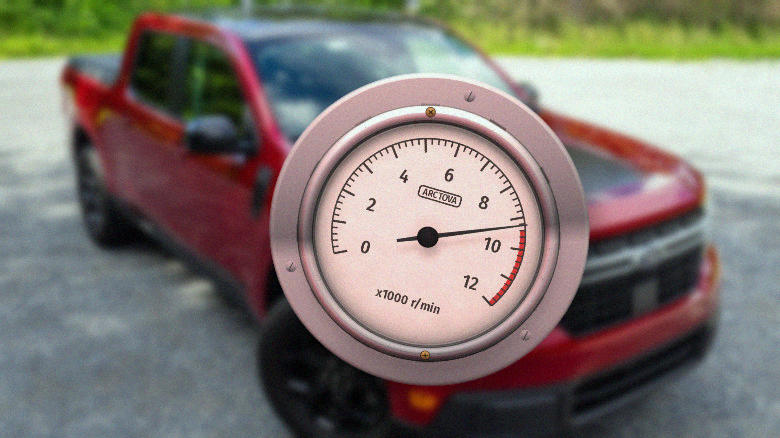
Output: 9200
